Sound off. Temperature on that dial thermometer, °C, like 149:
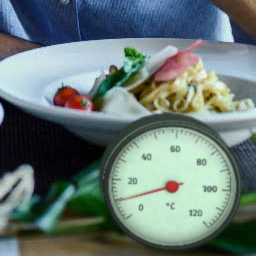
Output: 10
